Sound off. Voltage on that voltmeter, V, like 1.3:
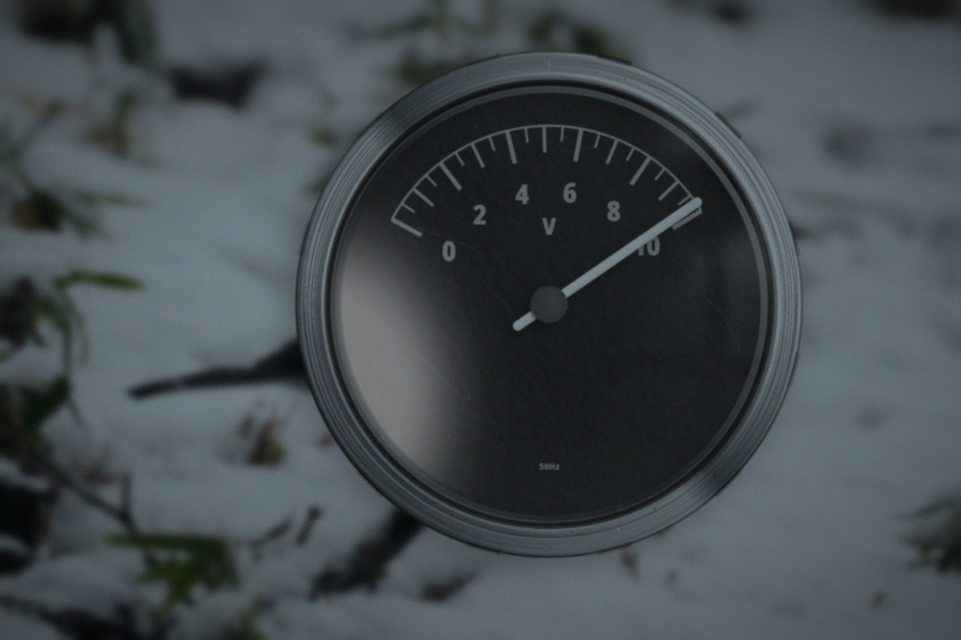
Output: 9.75
